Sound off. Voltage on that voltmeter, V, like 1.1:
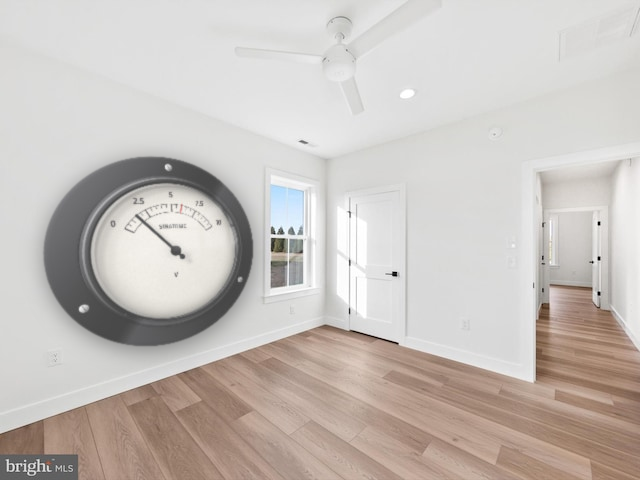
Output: 1.5
